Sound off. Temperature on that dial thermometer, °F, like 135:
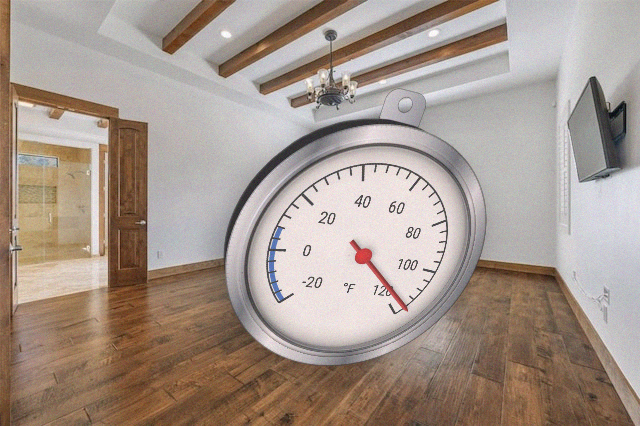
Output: 116
